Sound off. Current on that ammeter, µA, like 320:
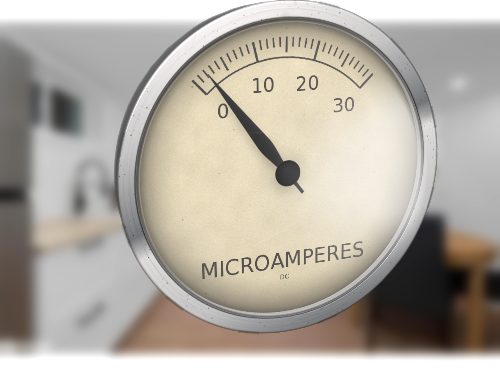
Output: 2
